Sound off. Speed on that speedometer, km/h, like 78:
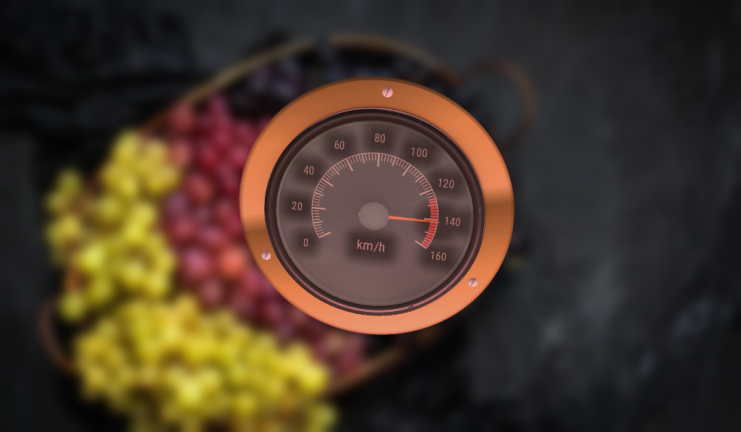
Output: 140
